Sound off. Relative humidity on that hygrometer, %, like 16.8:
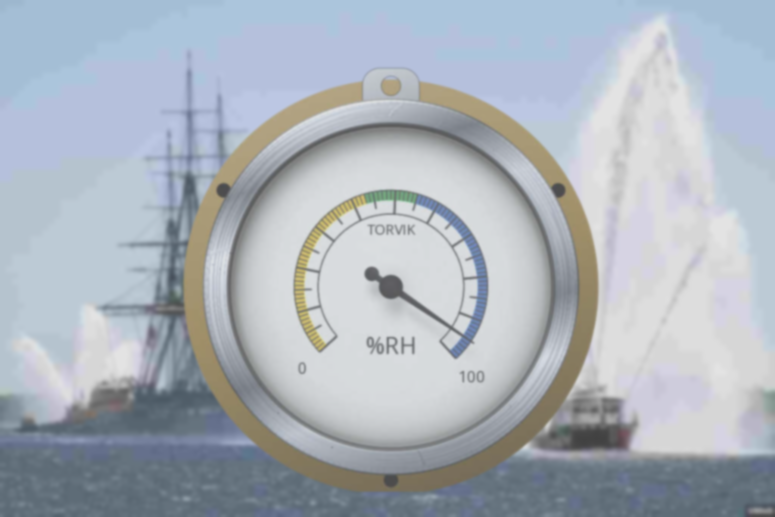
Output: 95
